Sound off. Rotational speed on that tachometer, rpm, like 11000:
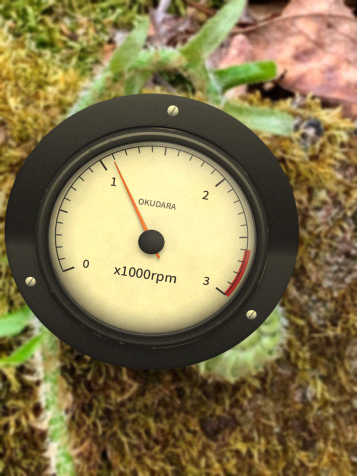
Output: 1100
